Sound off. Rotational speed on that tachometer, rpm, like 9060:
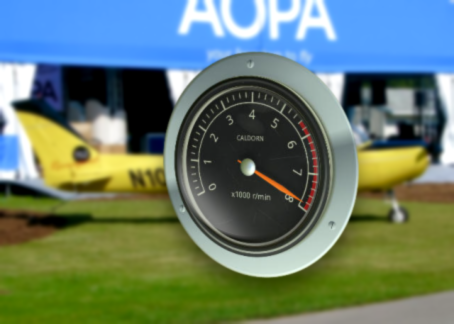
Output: 7800
